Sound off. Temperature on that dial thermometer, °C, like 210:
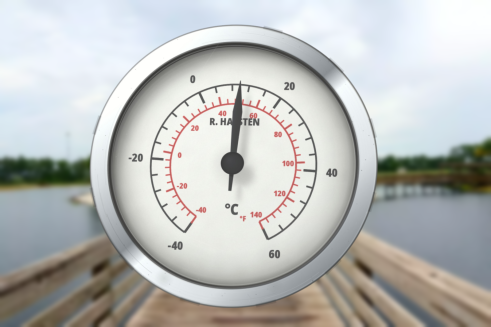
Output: 10
